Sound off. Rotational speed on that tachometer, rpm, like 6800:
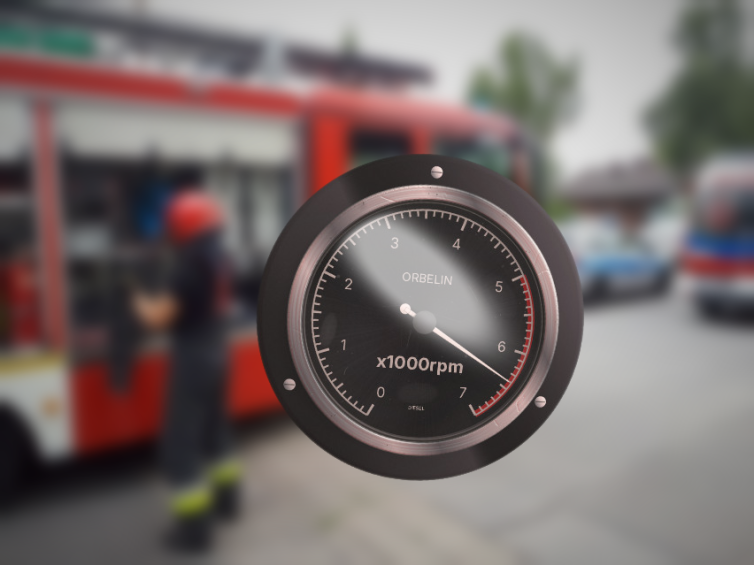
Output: 6400
